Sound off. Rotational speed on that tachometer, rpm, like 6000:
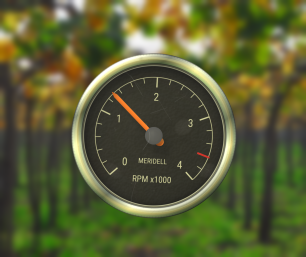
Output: 1300
